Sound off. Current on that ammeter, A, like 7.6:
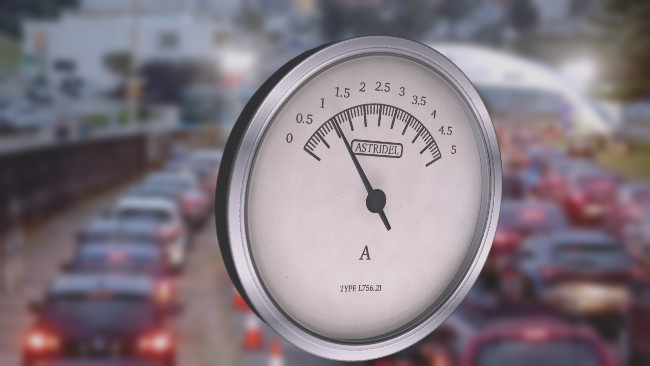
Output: 1
